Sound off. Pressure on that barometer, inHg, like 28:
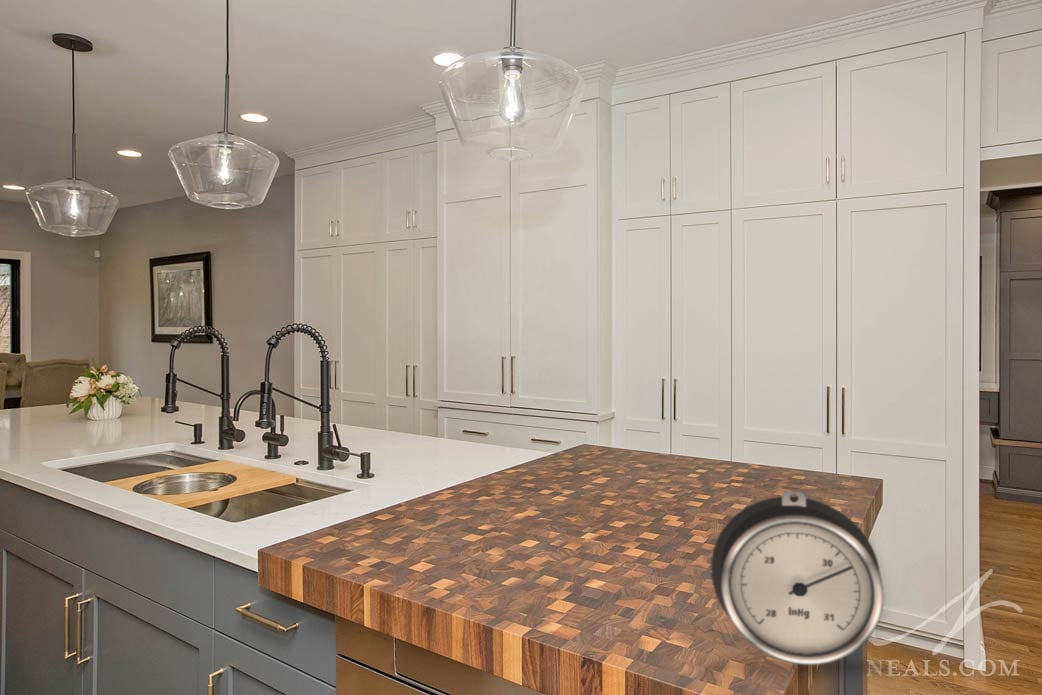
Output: 30.2
